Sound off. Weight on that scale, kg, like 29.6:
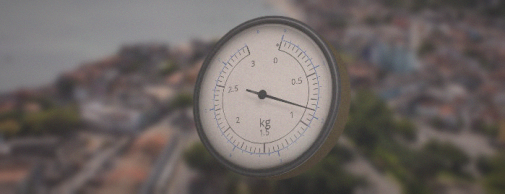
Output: 0.85
